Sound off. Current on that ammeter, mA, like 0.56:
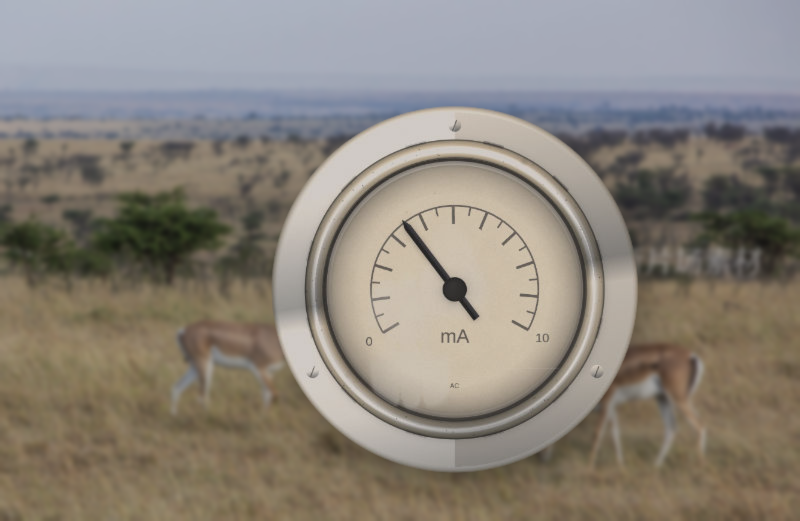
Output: 3.5
